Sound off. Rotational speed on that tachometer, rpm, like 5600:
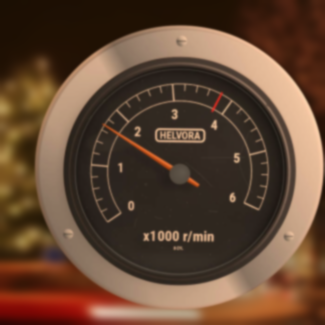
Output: 1700
